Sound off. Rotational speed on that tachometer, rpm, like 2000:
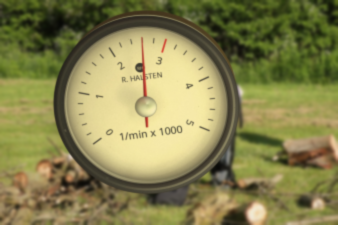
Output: 2600
